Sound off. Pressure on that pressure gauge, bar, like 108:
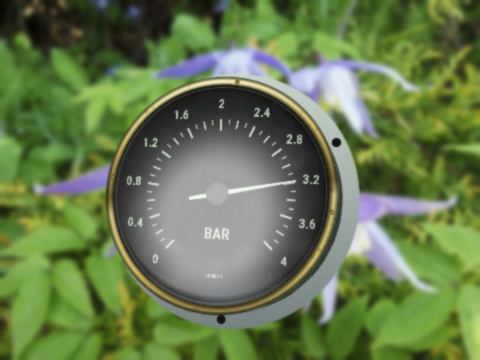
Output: 3.2
